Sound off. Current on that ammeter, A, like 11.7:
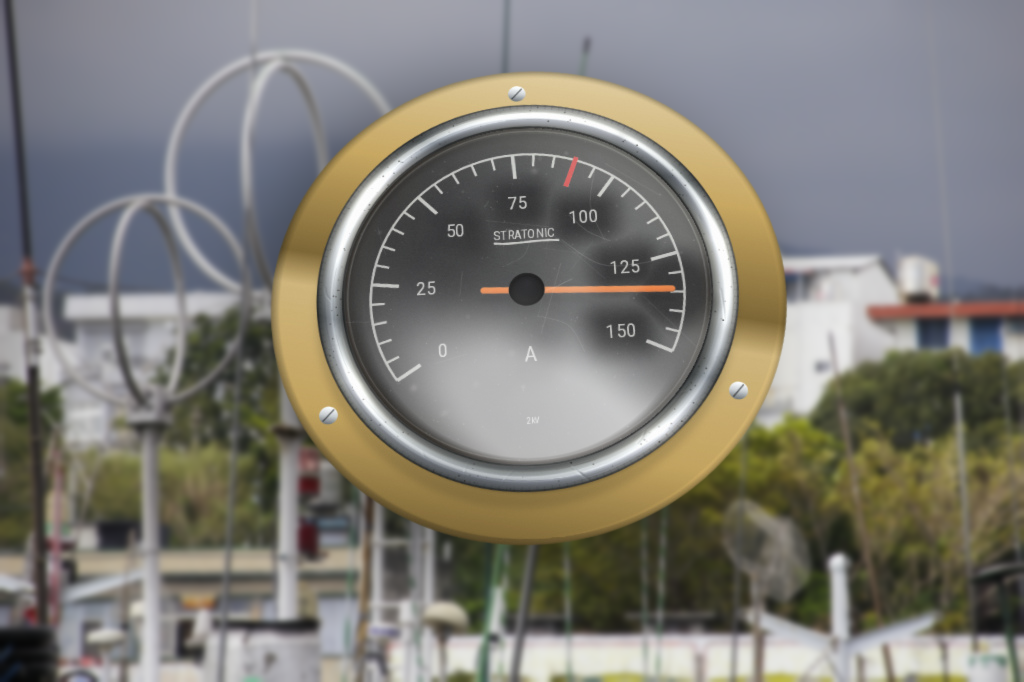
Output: 135
